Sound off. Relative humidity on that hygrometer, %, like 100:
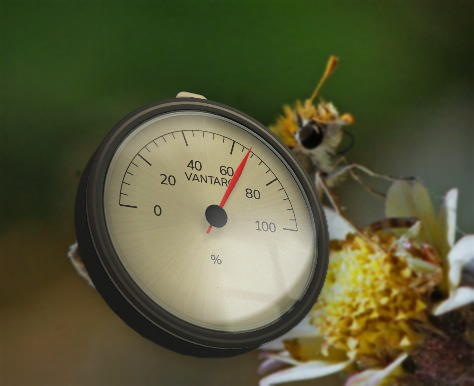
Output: 66
